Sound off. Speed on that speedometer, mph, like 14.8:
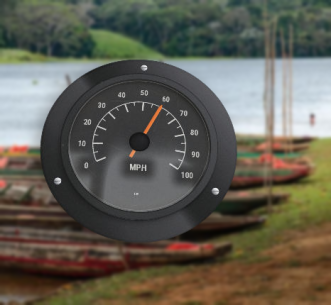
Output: 60
